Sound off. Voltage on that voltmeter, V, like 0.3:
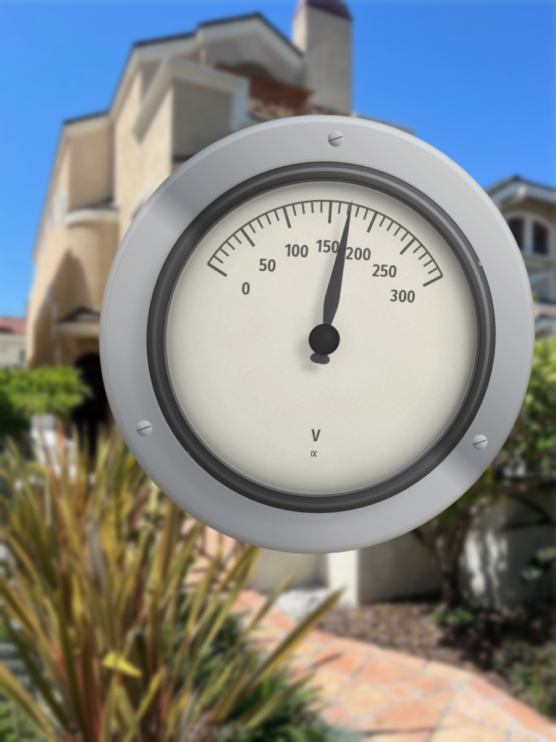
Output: 170
